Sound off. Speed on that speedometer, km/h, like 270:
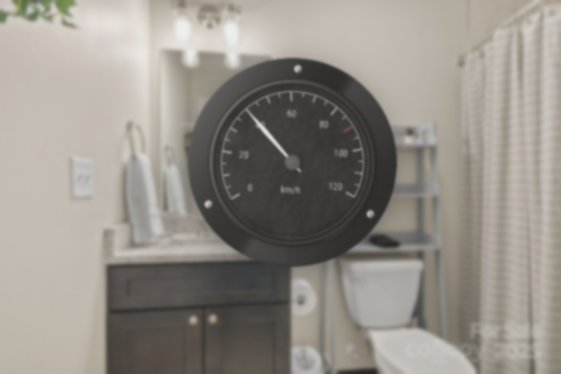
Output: 40
